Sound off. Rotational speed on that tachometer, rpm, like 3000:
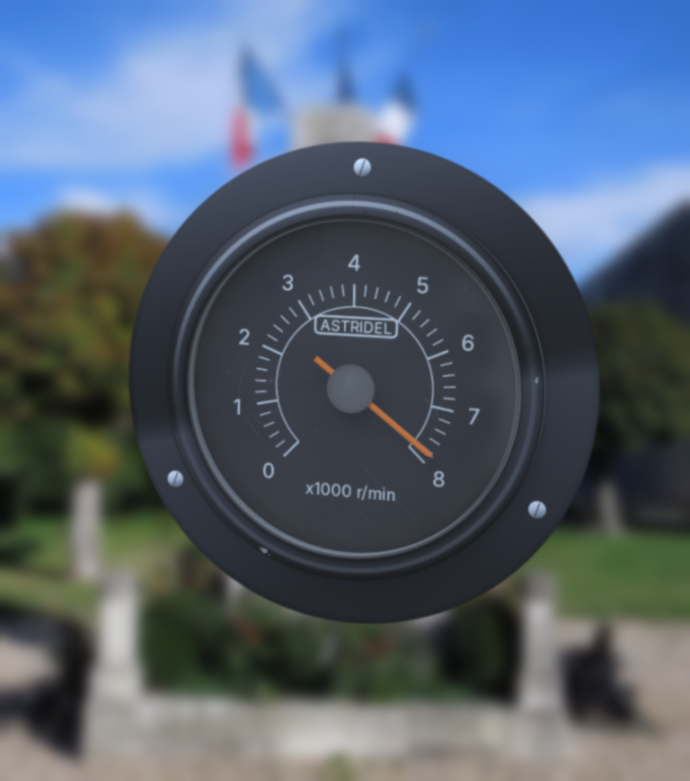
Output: 7800
